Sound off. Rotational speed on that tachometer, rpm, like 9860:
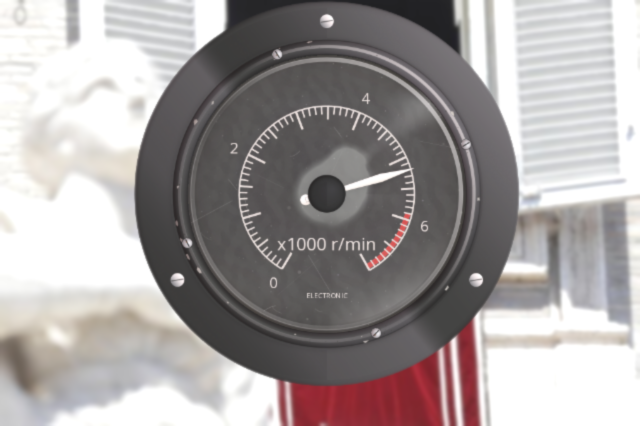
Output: 5200
